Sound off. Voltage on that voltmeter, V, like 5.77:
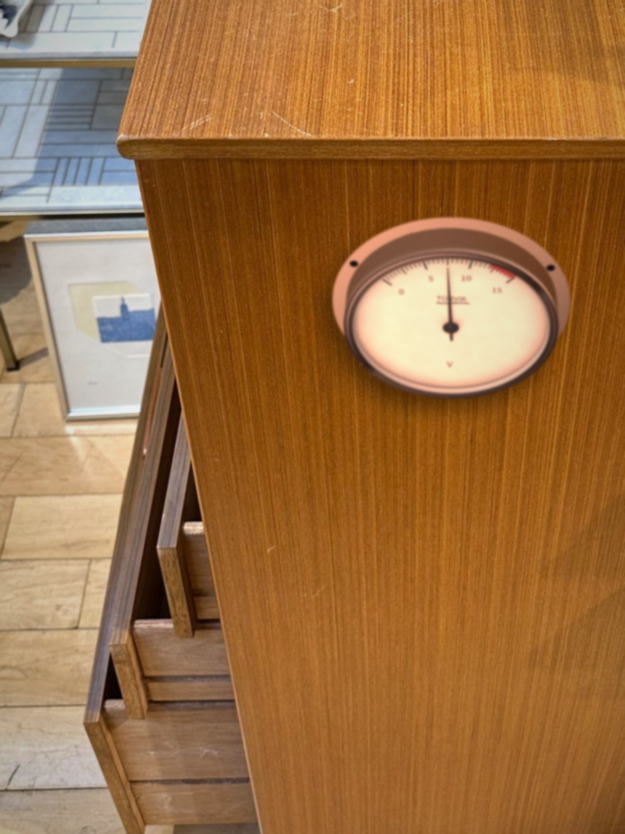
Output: 7.5
